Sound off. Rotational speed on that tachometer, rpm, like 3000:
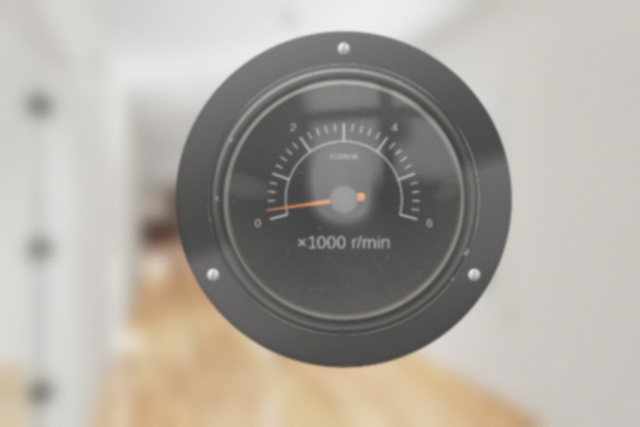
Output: 200
